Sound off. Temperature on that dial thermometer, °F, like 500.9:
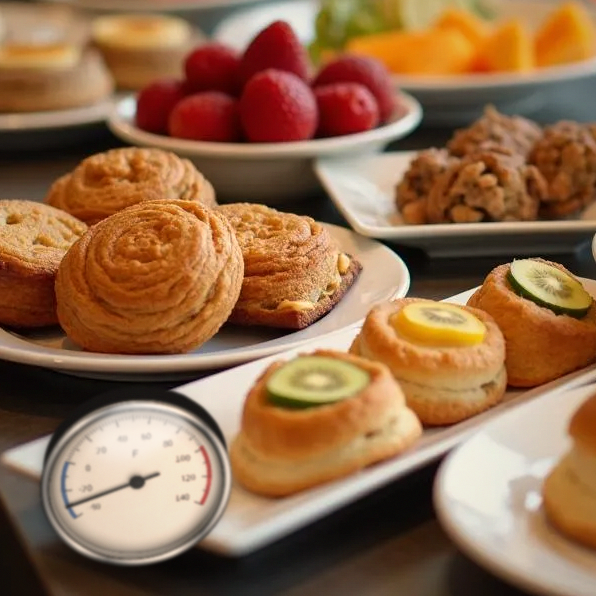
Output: -30
